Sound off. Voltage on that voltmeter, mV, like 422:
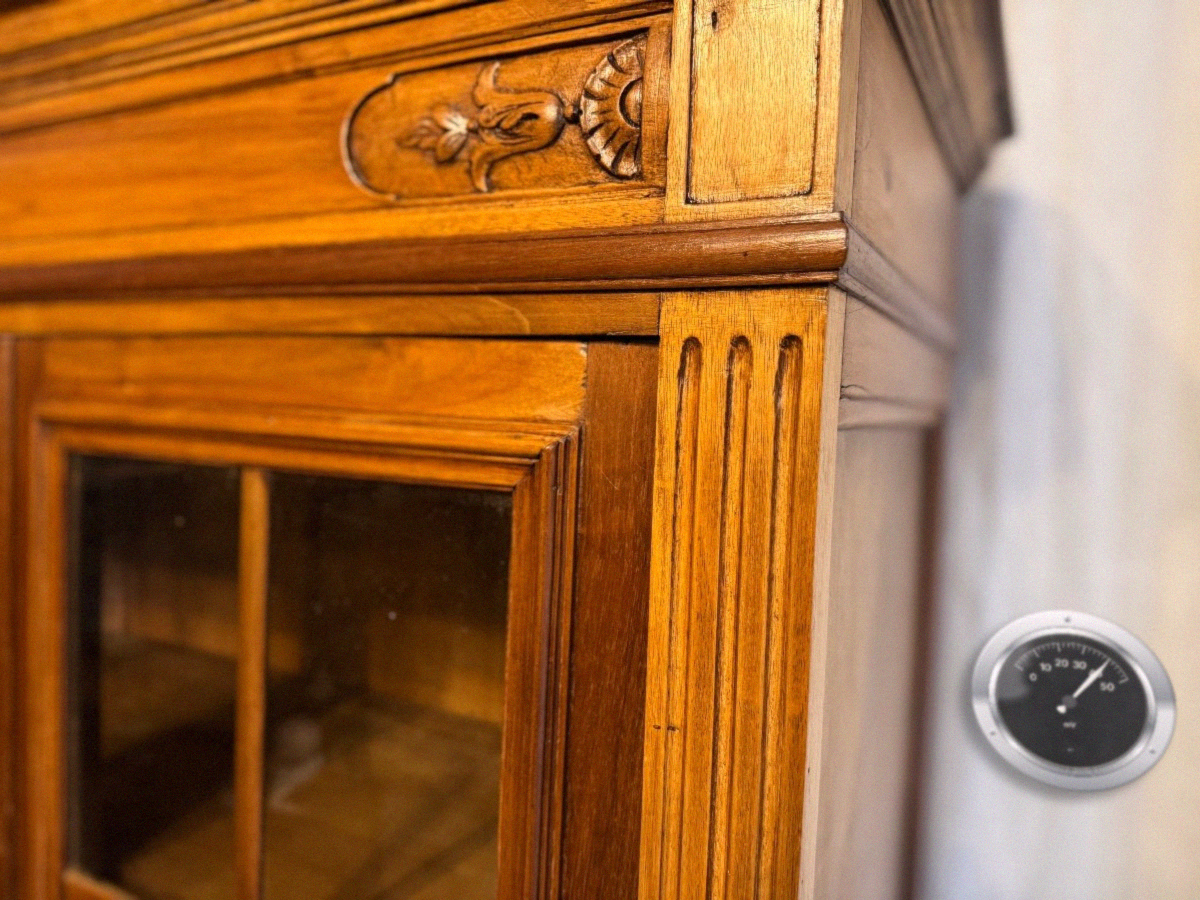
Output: 40
